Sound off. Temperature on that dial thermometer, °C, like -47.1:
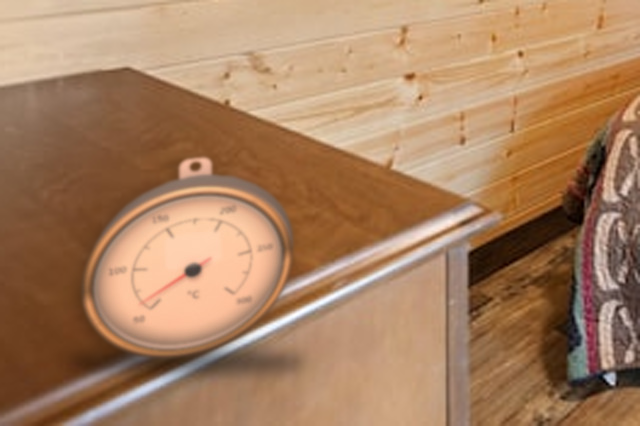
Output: 62.5
